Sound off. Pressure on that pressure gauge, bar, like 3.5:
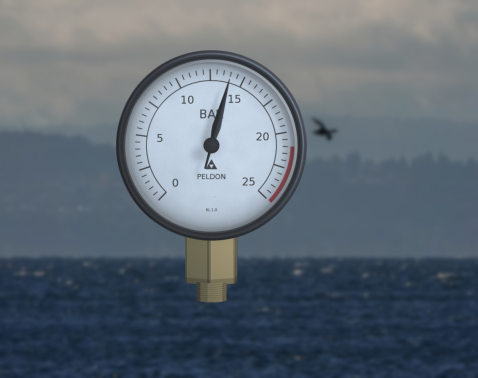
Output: 14
